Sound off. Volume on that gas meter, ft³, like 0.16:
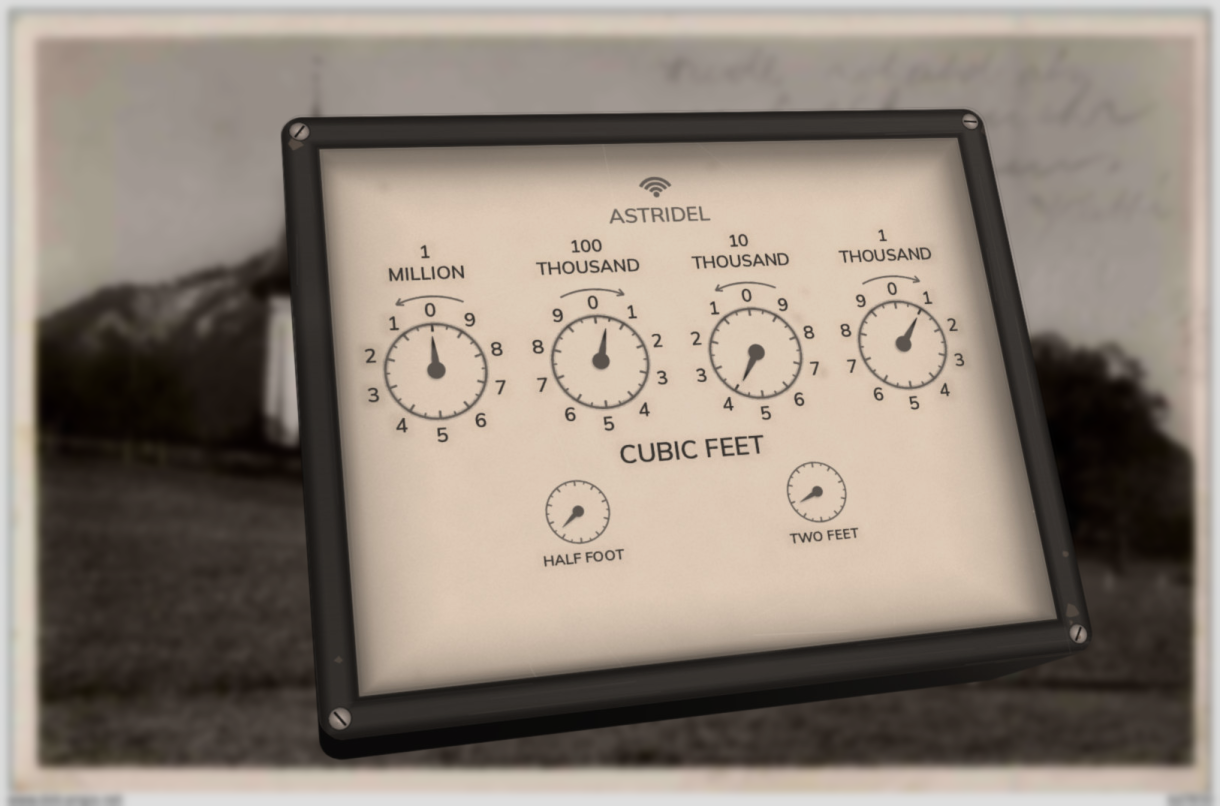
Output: 4100
